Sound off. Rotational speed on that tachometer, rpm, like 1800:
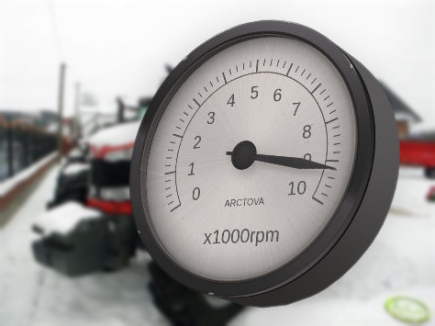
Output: 9200
